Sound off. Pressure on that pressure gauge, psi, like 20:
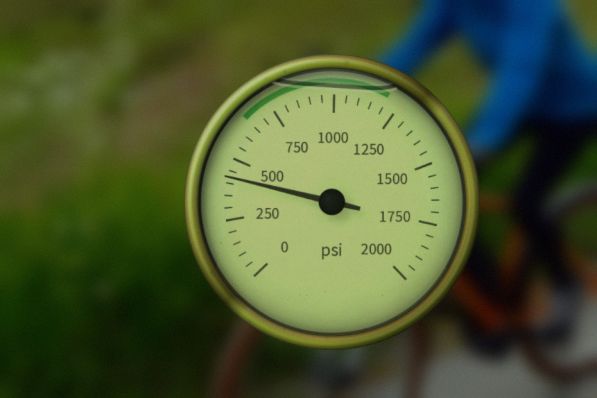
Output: 425
